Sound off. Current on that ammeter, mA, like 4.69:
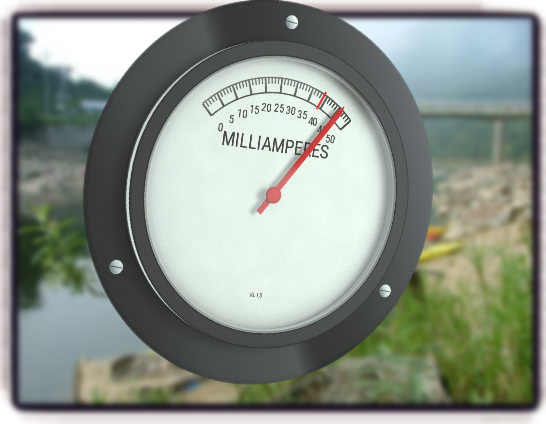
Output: 45
